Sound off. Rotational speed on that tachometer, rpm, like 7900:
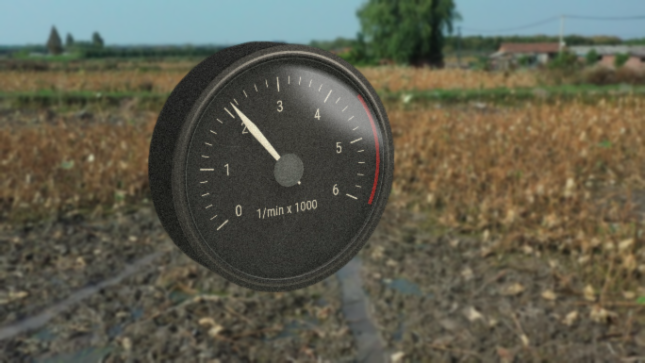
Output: 2100
